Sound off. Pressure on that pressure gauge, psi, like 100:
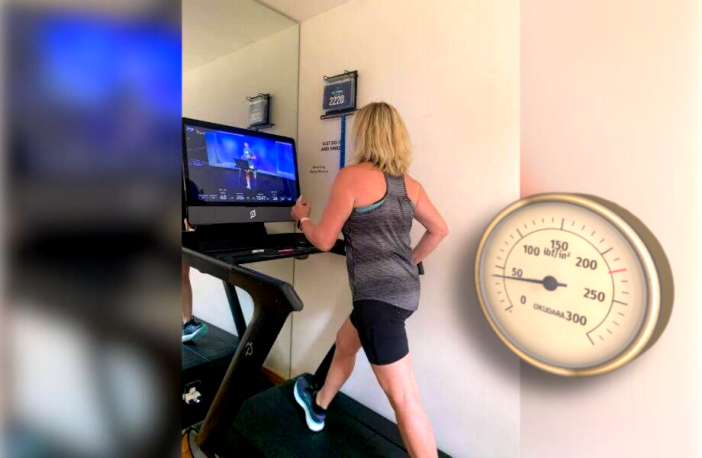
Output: 40
